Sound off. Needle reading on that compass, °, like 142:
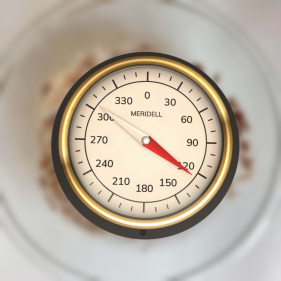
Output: 125
